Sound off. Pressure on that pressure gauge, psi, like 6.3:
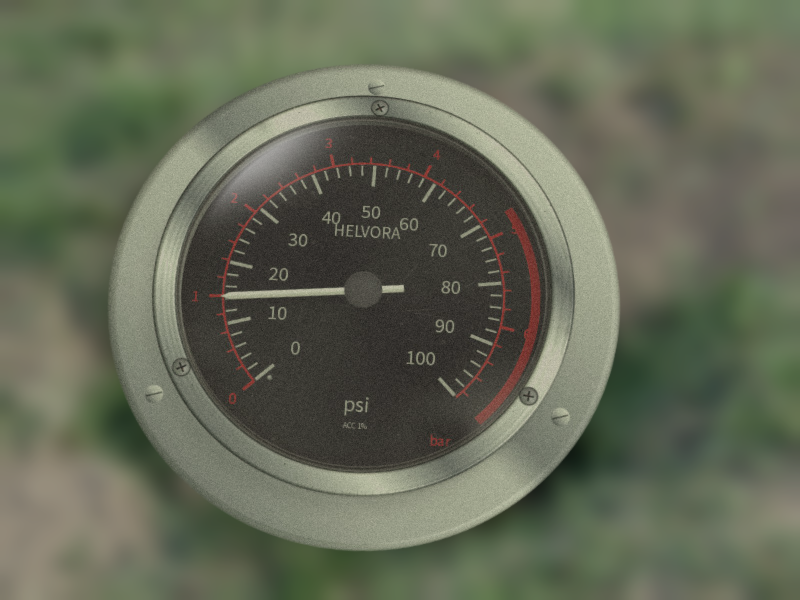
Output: 14
